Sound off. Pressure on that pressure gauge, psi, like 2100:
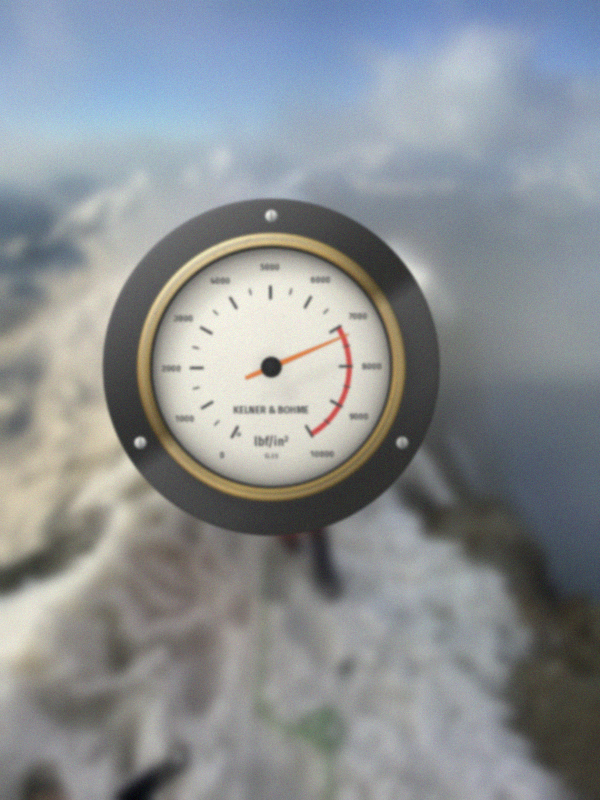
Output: 7250
